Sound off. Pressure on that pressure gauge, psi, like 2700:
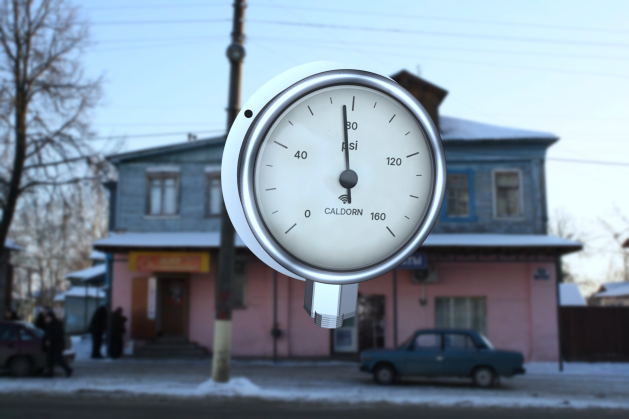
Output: 75
